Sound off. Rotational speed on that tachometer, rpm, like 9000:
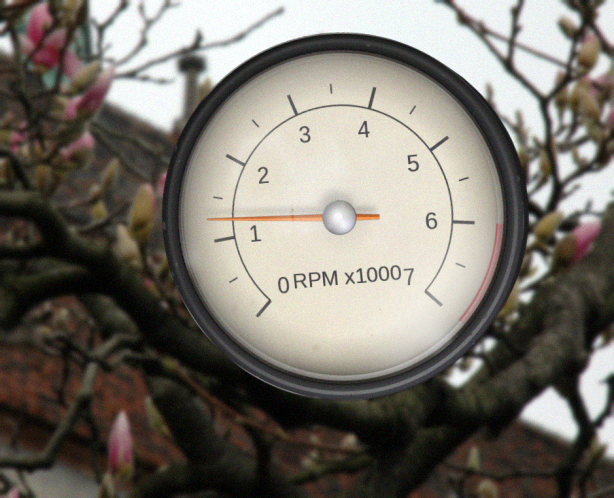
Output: 1250
